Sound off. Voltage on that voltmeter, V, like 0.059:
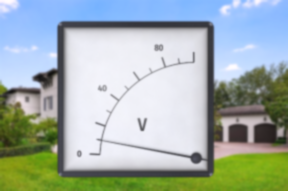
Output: 10
